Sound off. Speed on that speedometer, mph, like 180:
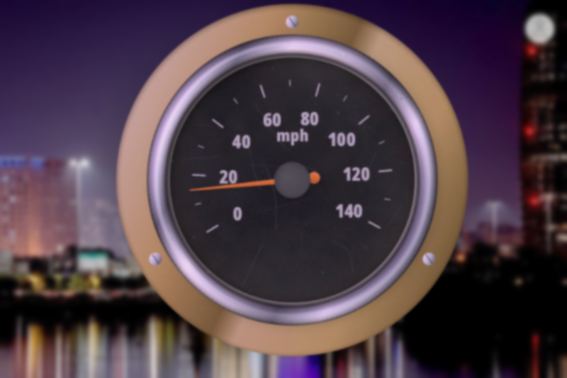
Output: 15
